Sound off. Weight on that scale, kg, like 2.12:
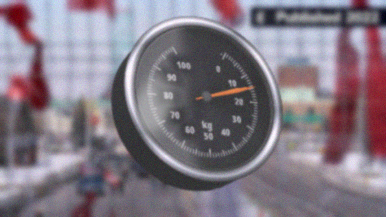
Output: 15
